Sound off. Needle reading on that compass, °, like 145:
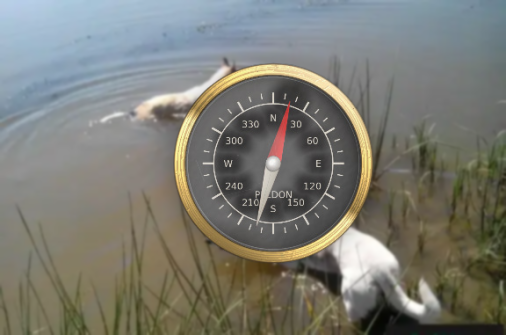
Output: 15
